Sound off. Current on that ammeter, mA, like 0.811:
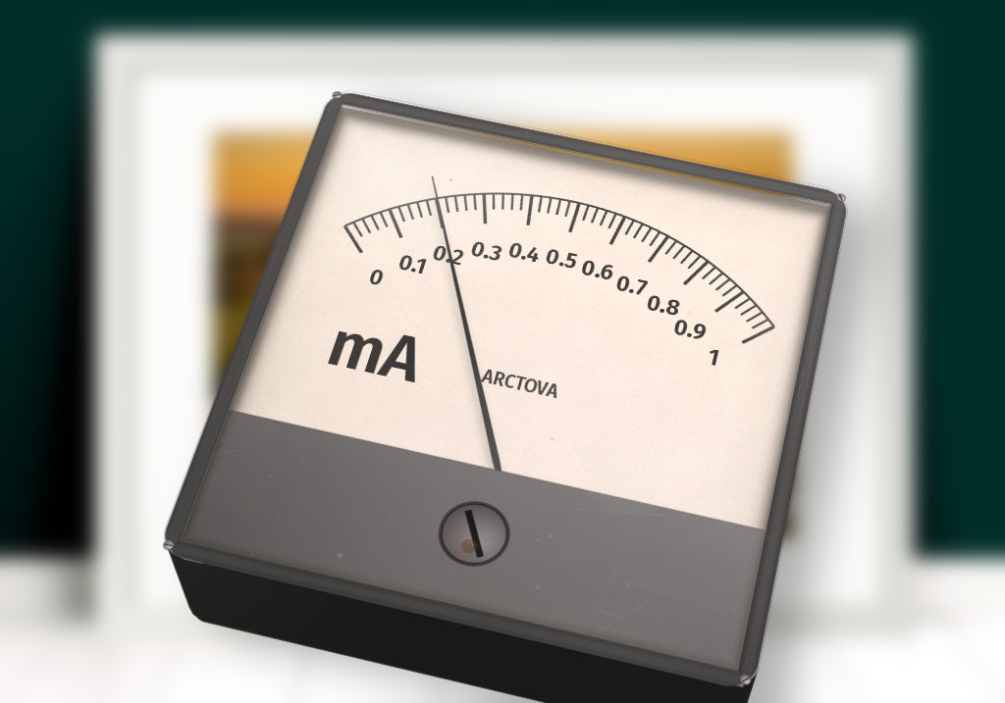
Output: 0.2
